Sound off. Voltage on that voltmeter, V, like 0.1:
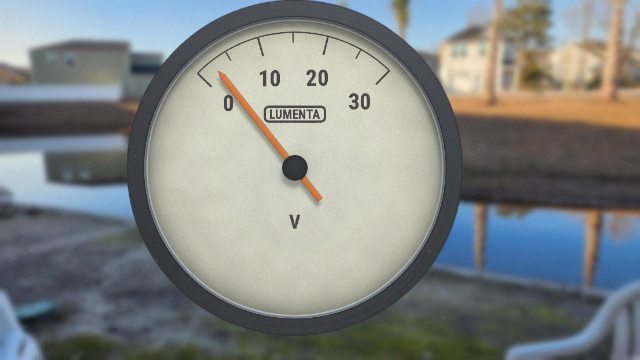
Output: 2.5
